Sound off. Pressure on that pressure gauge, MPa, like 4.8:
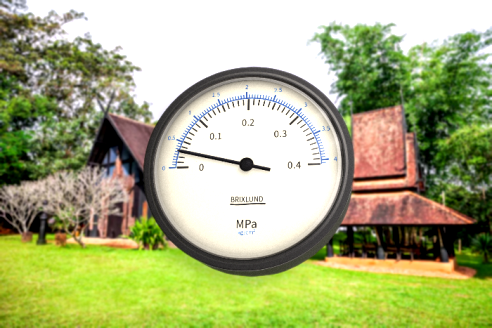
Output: 0.03
